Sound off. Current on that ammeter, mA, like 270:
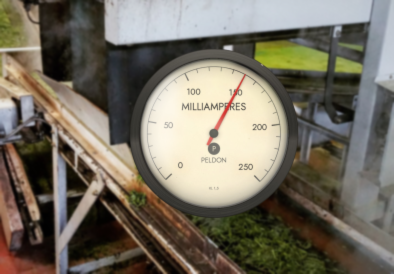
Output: 150
